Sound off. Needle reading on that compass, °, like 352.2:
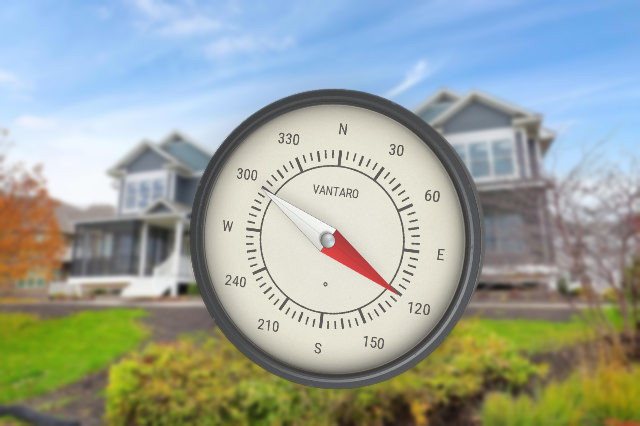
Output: 120
